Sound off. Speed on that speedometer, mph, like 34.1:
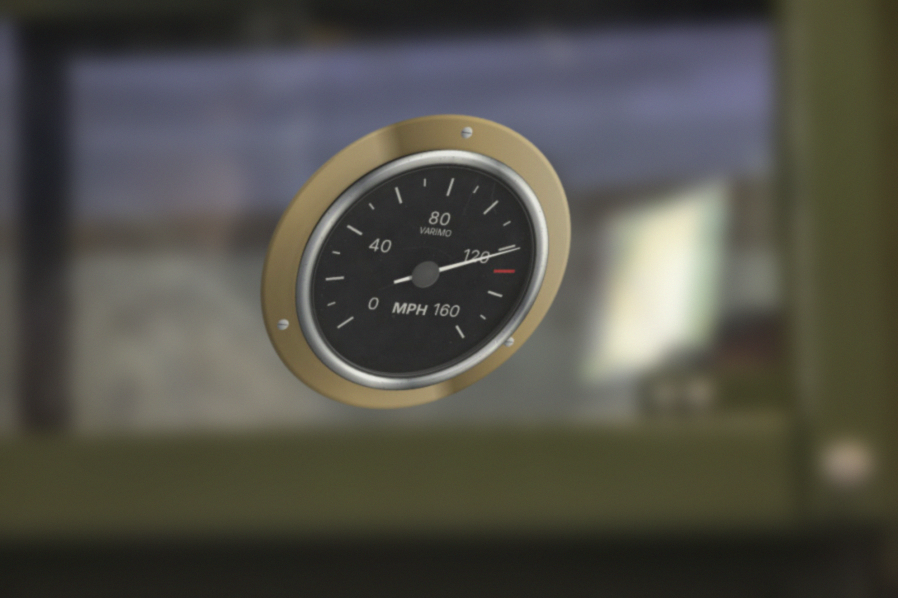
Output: 120
